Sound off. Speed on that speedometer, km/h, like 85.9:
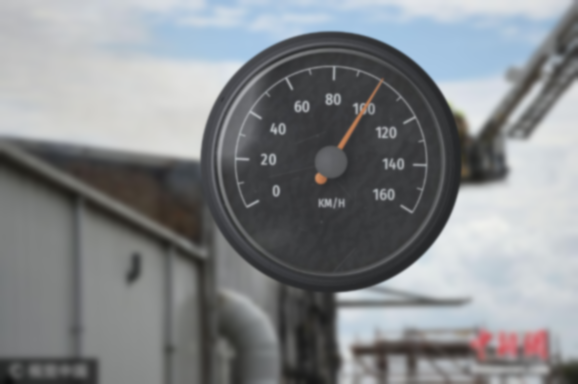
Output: 100
